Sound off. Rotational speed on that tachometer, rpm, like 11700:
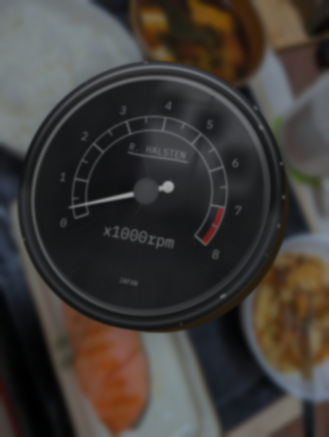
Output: 250
